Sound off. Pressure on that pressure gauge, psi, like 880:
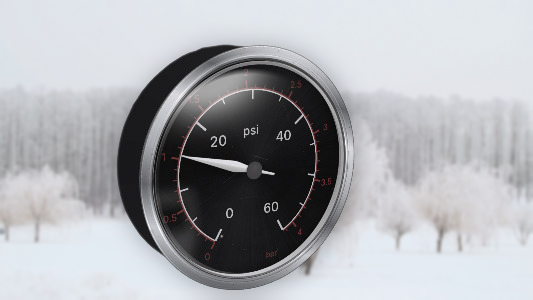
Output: 15
